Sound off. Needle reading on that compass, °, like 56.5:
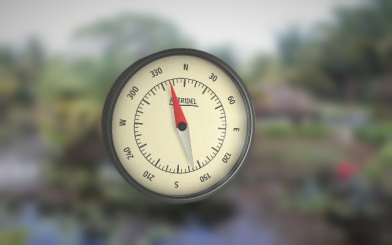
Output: 340
